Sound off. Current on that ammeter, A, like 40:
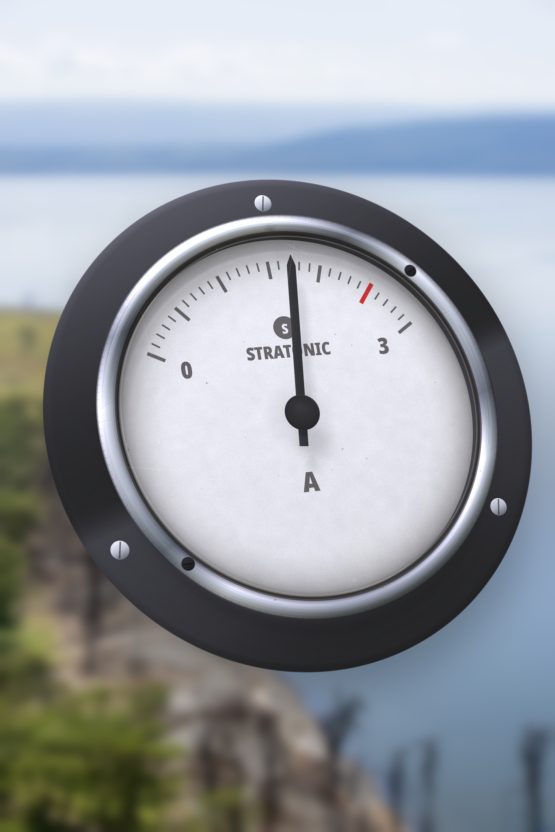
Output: 1.7
